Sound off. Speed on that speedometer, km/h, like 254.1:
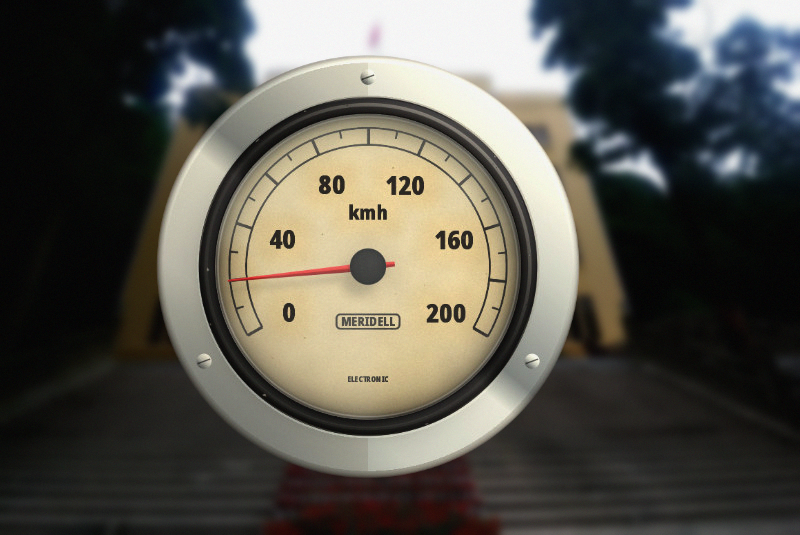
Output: 20
